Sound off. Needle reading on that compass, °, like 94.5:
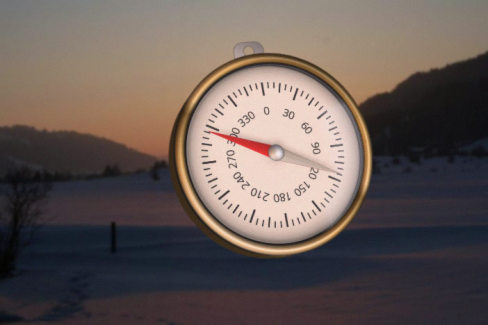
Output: 295
